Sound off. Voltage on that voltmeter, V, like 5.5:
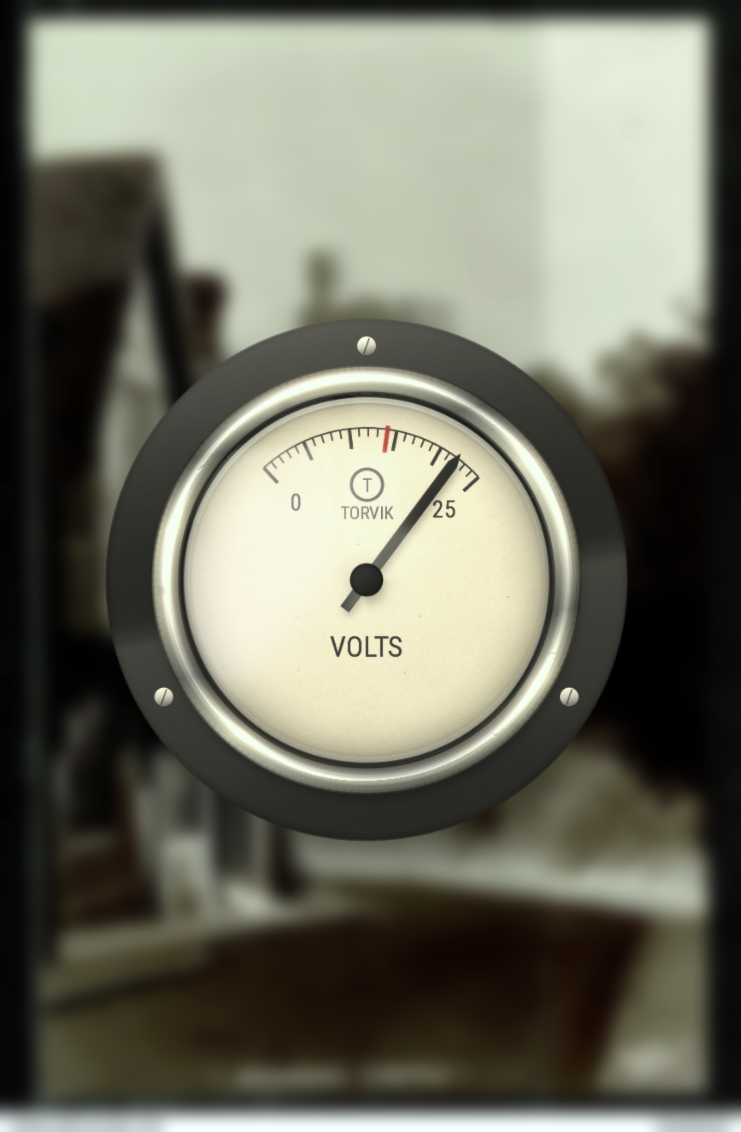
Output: 22
